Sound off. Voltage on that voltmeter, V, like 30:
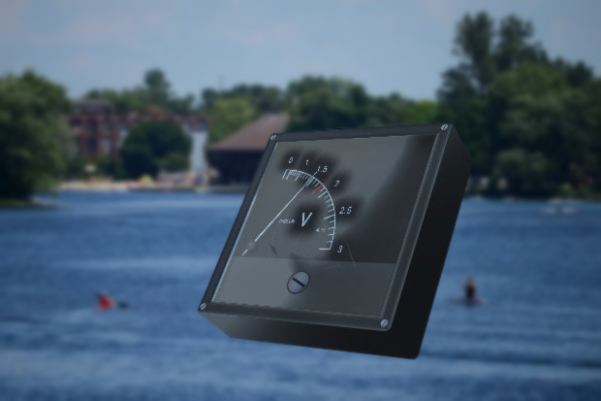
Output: 1.5
